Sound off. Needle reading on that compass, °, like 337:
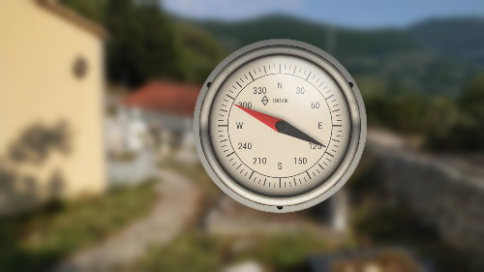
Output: 295
